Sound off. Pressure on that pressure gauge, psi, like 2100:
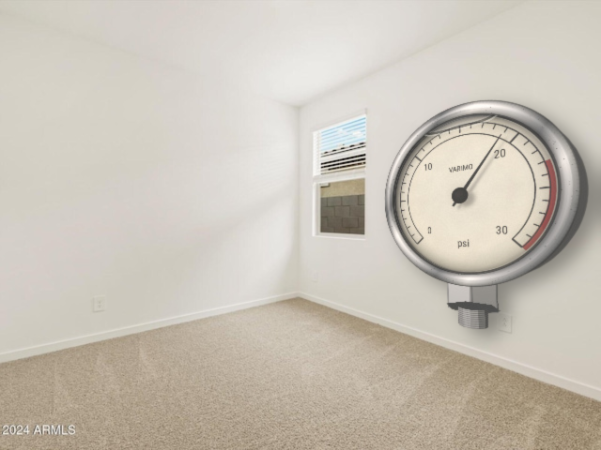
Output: 19
